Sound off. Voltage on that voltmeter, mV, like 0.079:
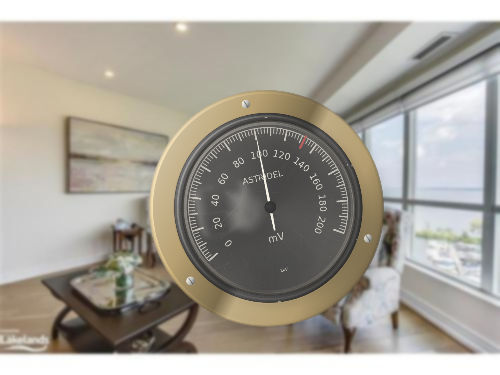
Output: 100
